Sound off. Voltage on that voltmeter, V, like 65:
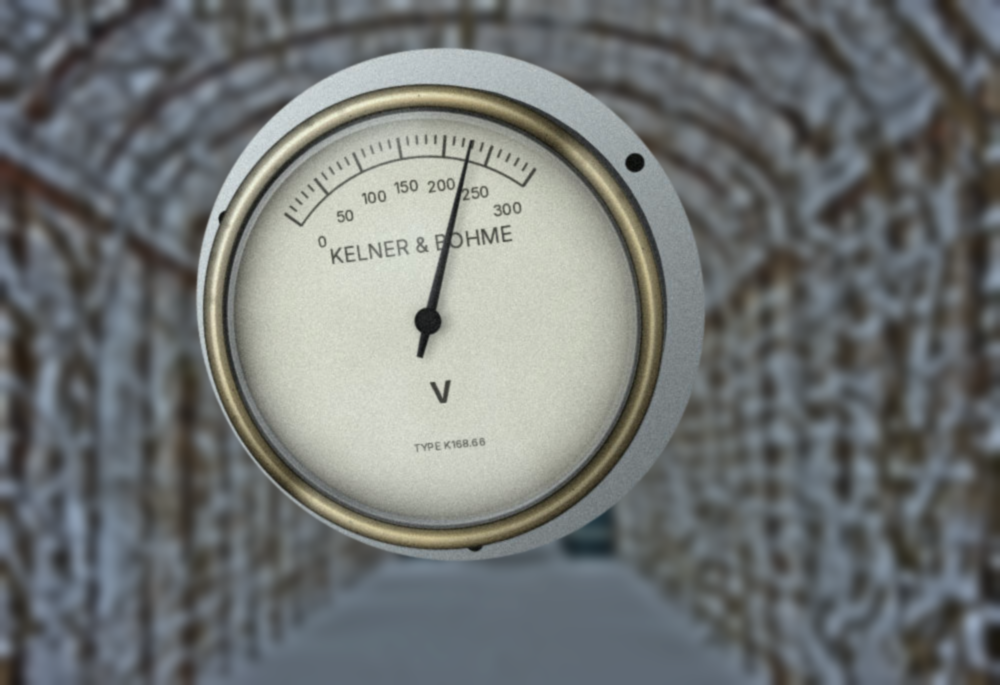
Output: 230
